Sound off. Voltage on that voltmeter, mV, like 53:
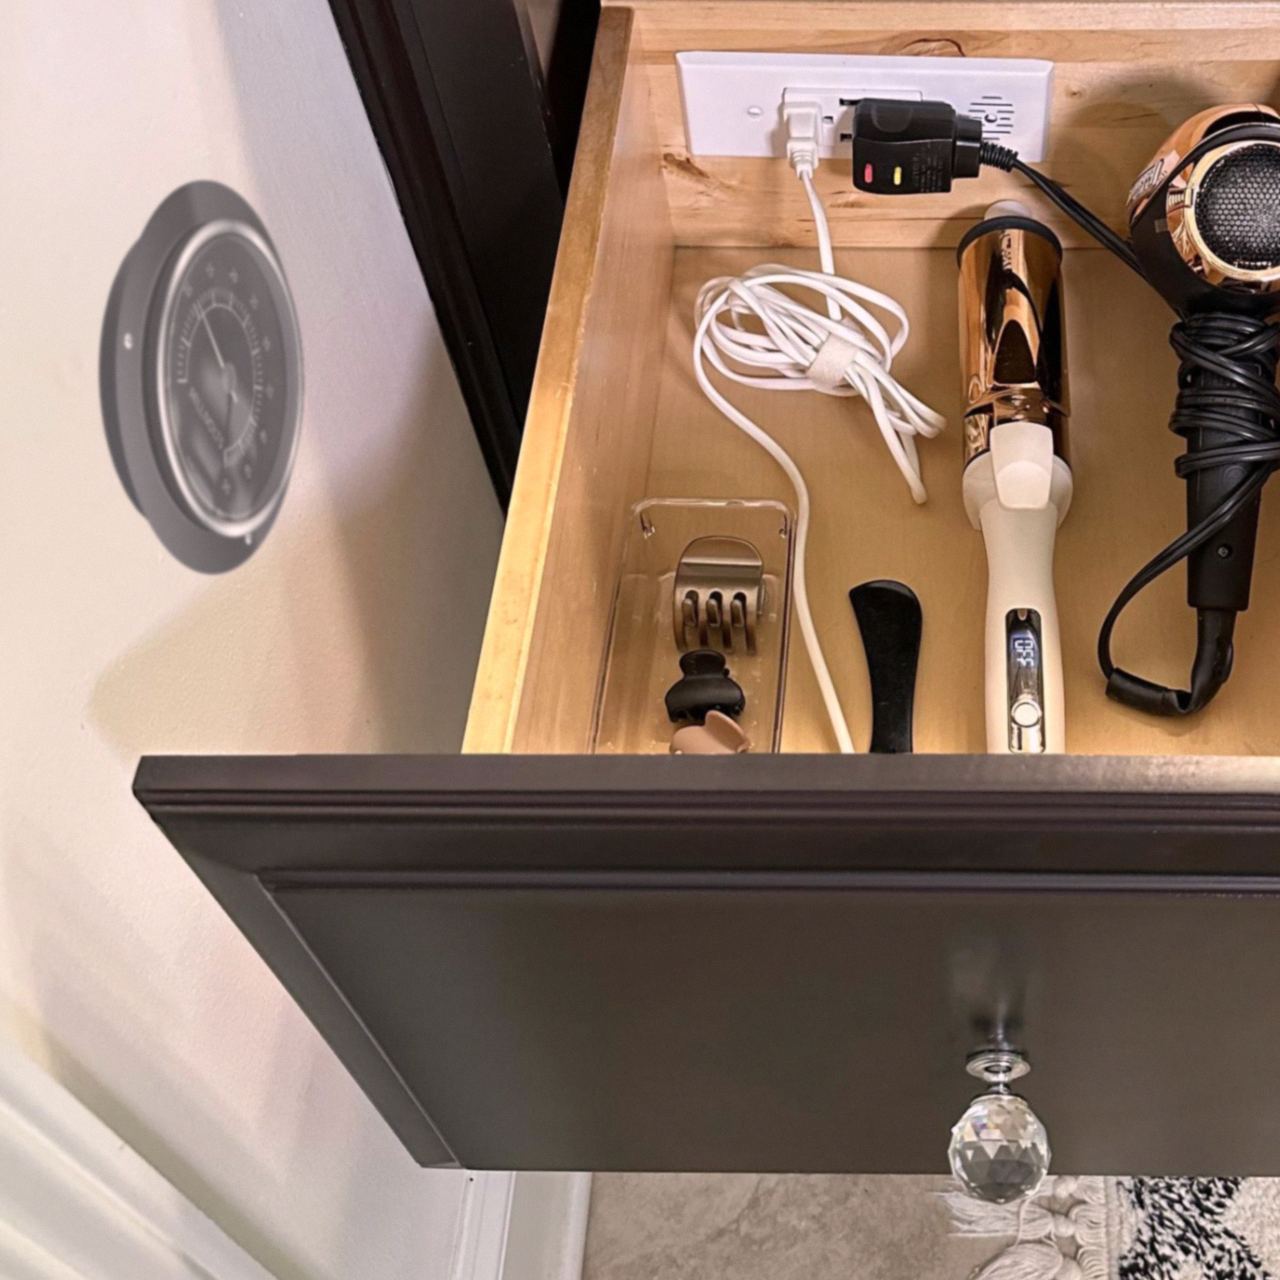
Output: 10
